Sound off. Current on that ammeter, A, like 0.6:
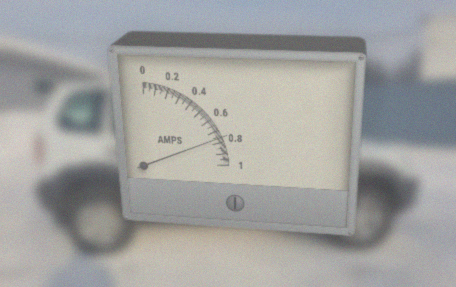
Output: 0.75
